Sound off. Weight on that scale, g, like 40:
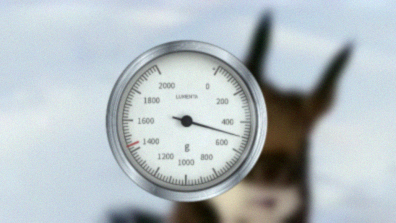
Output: 500
